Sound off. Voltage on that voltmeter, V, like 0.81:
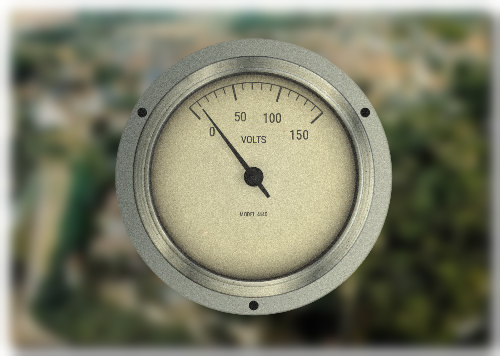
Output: 10
